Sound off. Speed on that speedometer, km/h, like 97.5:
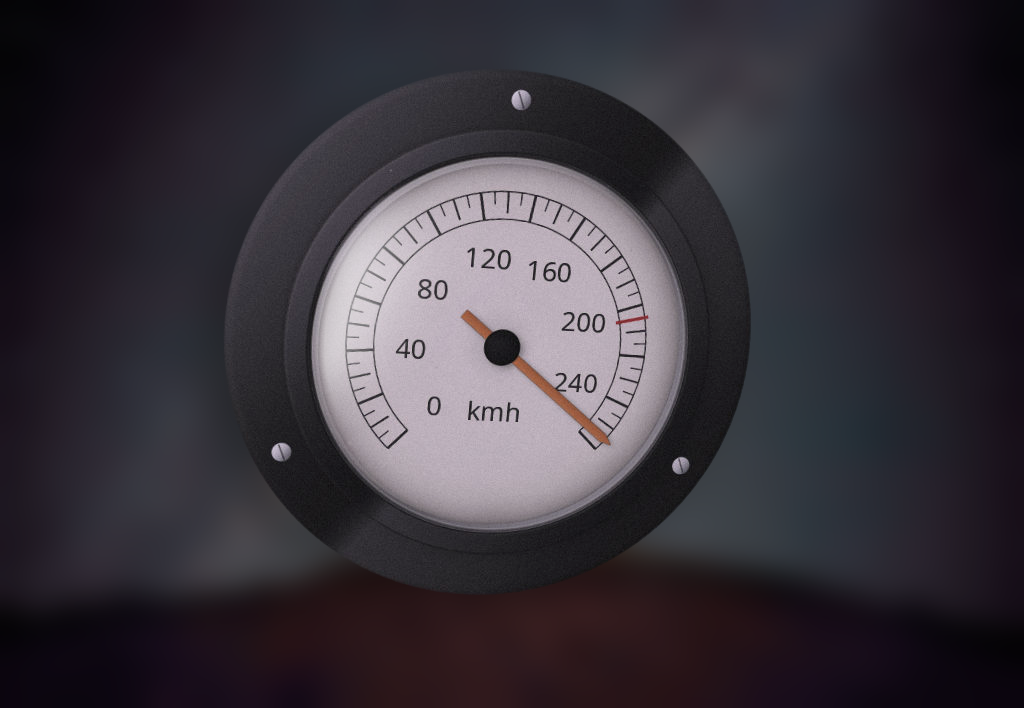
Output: 255
